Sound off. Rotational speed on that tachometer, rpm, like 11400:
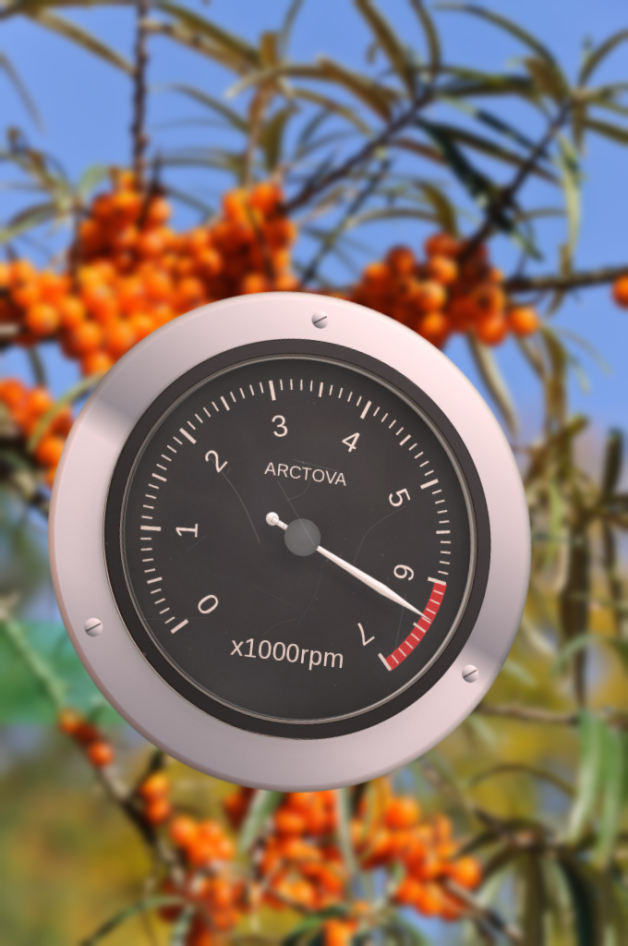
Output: 6400
